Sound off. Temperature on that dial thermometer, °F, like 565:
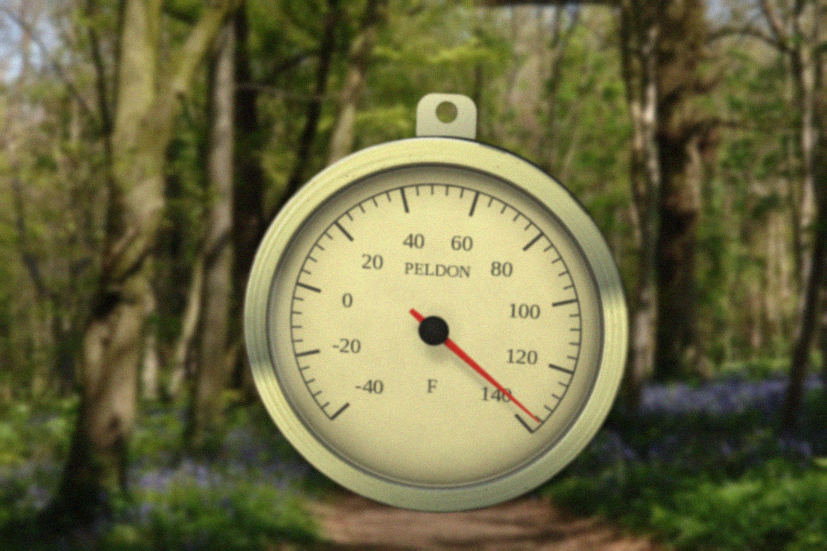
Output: 136
